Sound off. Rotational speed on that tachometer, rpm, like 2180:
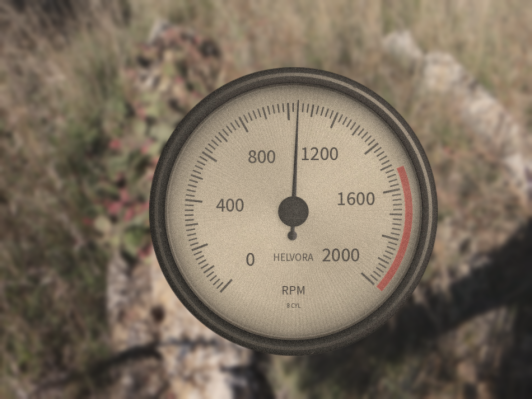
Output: 1040
